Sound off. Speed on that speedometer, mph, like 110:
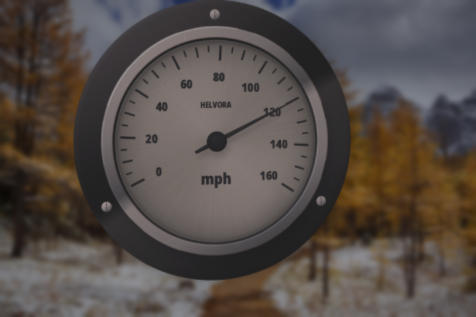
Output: 120
